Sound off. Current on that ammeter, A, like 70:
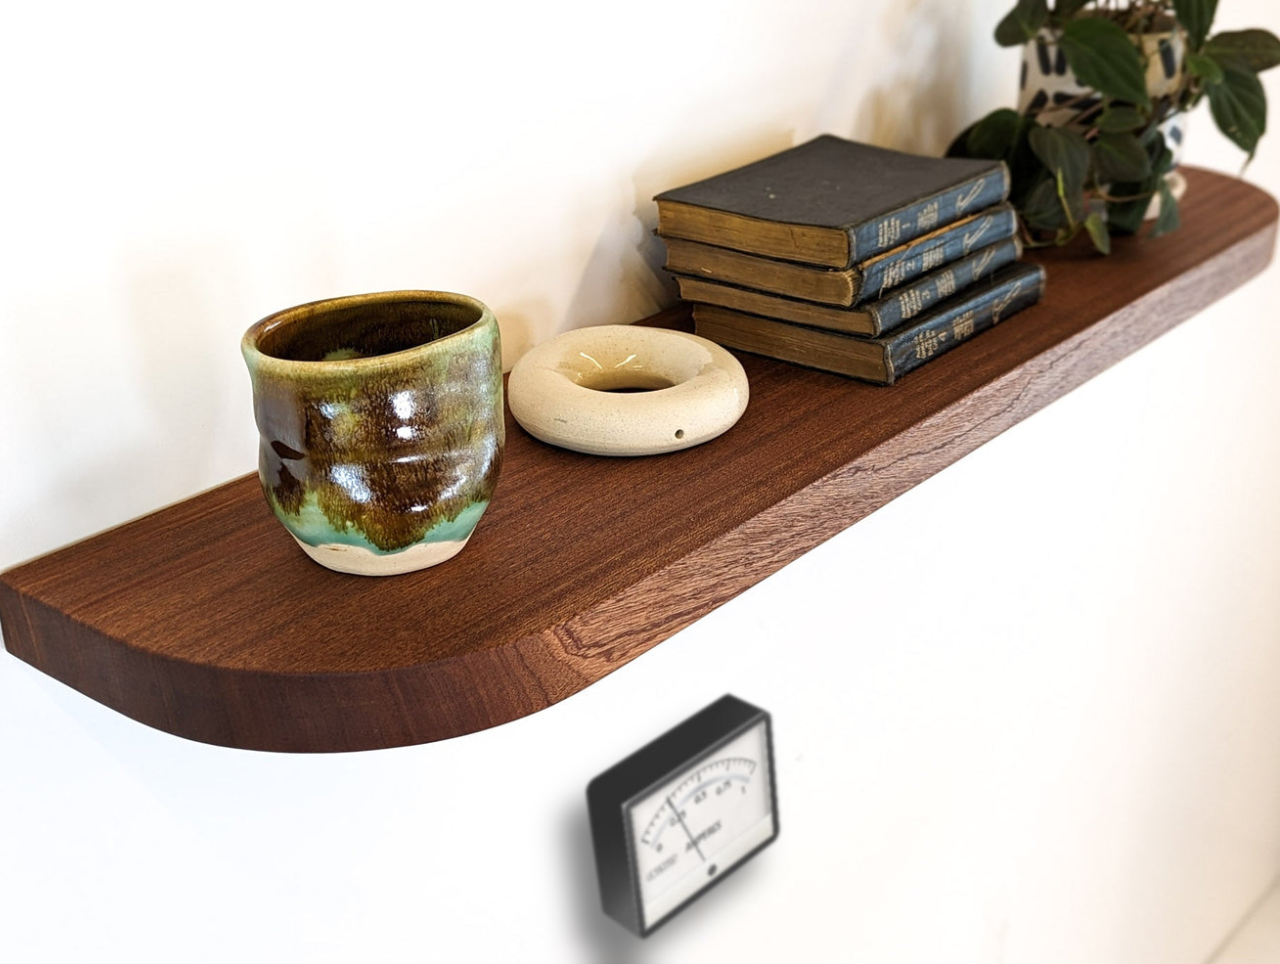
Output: 0.25
